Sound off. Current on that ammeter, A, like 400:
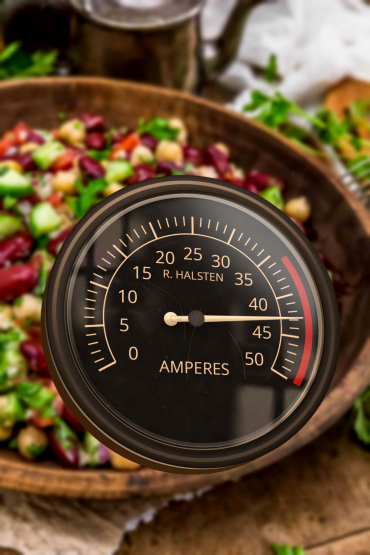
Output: 43
